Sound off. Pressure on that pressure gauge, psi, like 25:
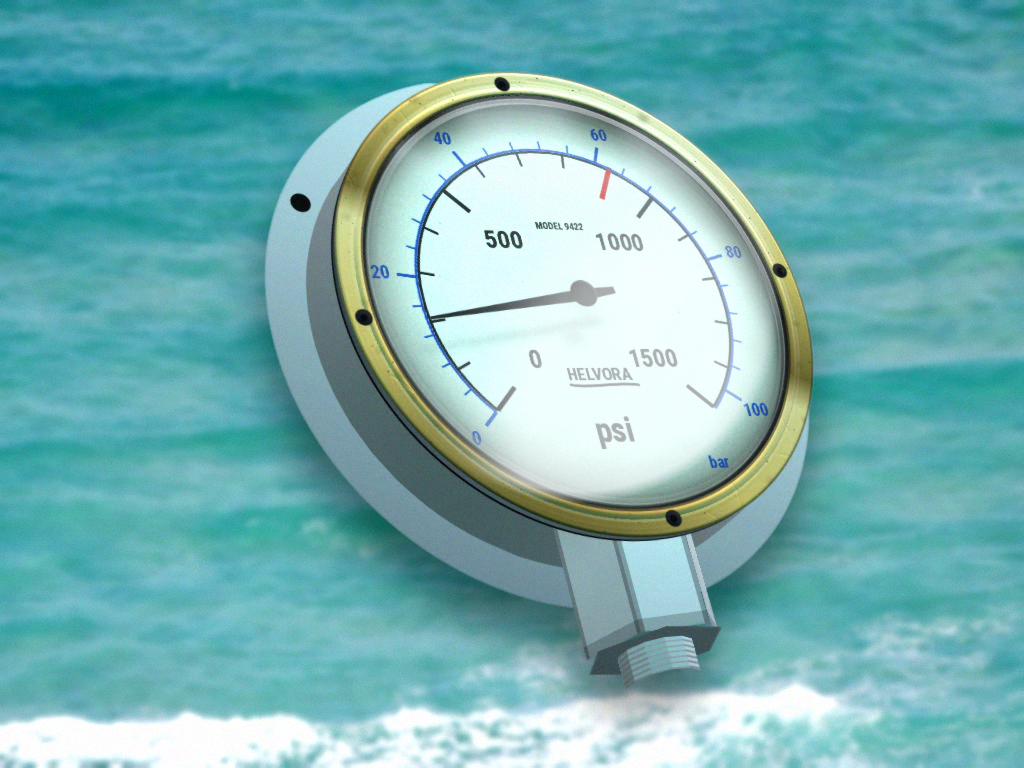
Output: 200
